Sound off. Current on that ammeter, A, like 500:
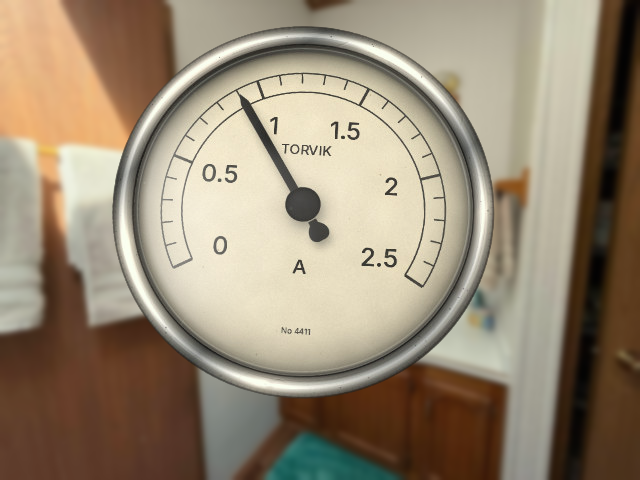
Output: 0.9
